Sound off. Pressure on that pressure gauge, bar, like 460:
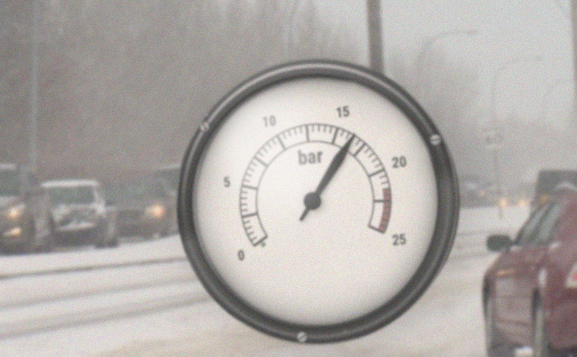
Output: 16.5
